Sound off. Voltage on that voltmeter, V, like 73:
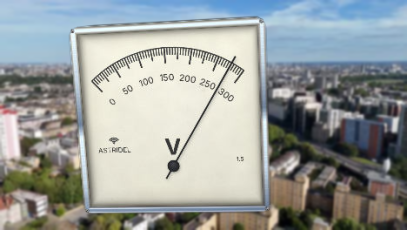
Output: 275
